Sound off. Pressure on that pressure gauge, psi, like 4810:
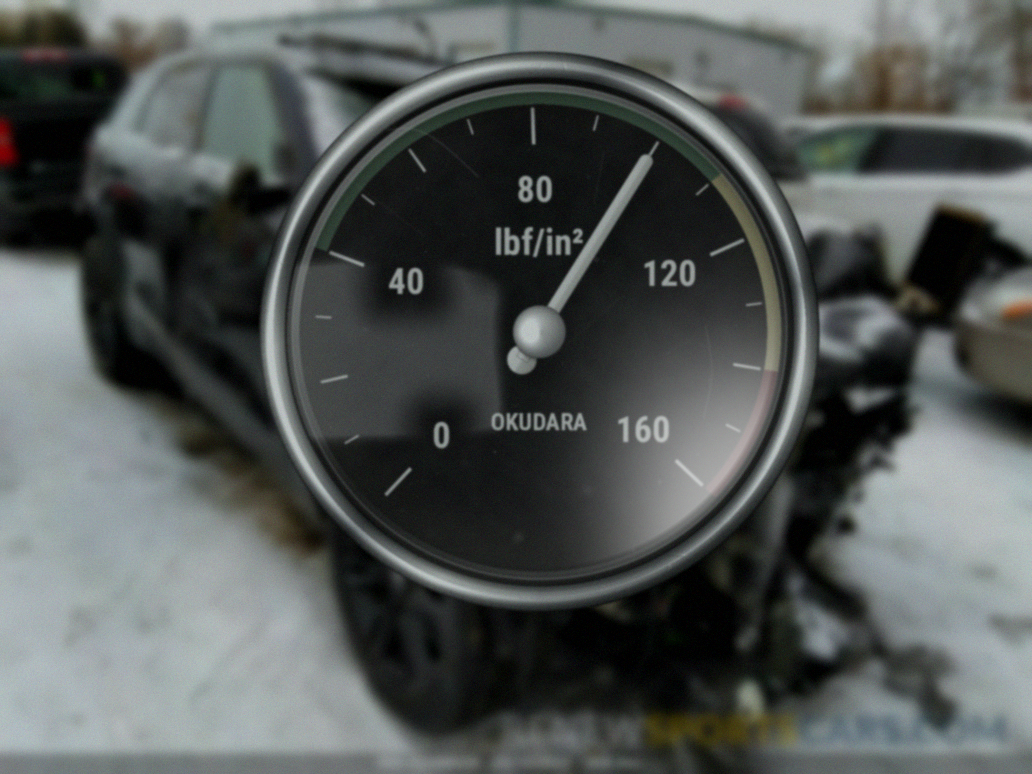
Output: 100
